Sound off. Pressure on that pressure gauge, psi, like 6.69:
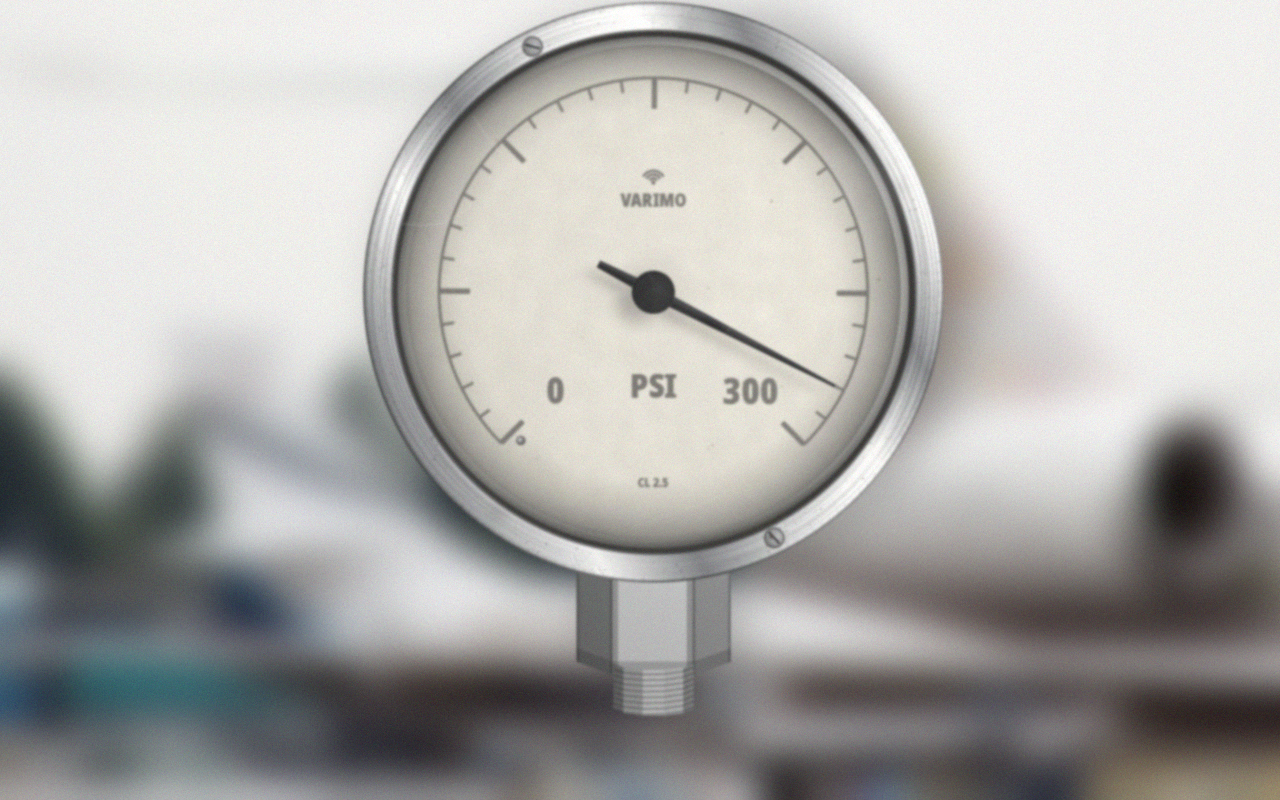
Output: 280
